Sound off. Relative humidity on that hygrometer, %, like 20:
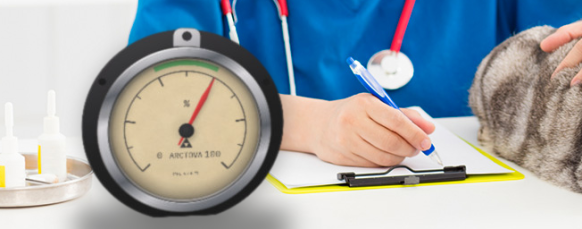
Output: 60
